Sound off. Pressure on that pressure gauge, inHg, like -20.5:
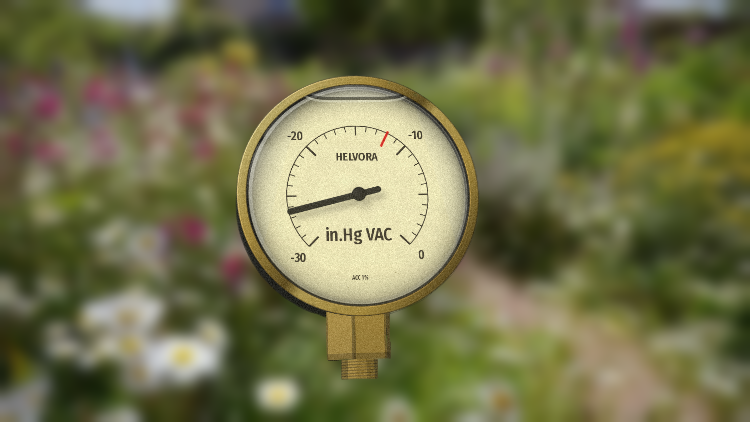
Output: -26.5
